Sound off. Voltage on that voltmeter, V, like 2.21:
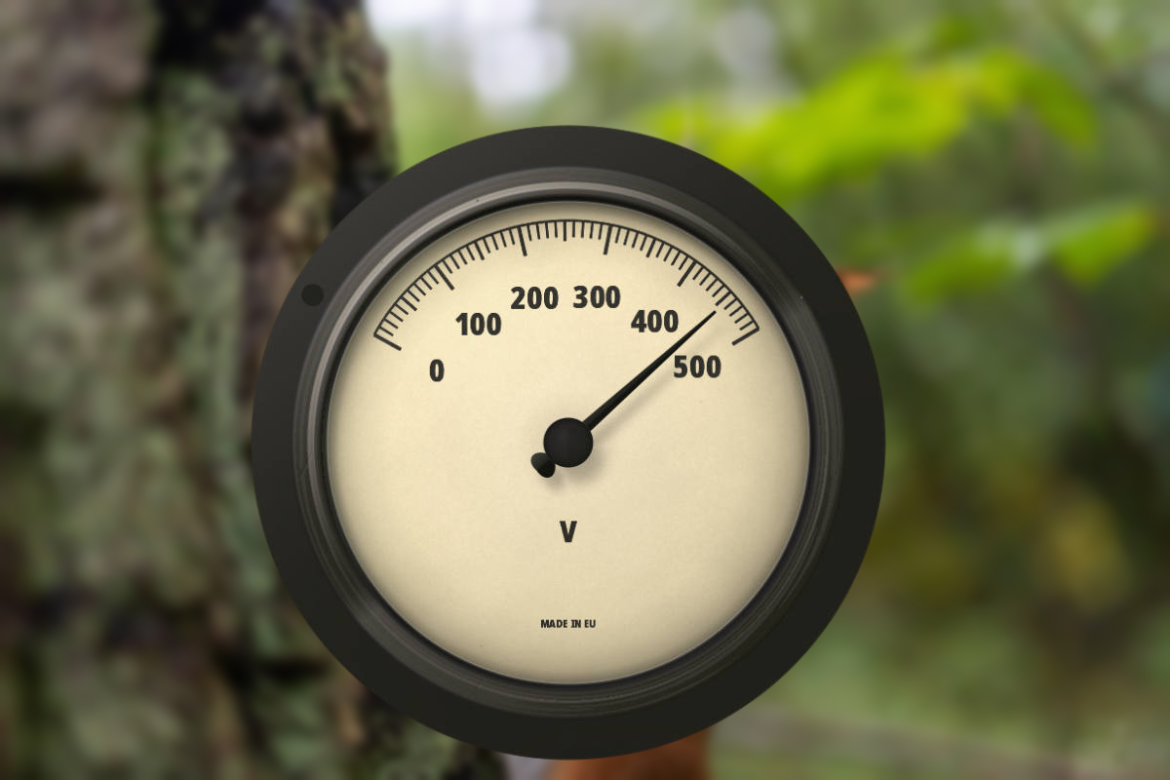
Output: 455
